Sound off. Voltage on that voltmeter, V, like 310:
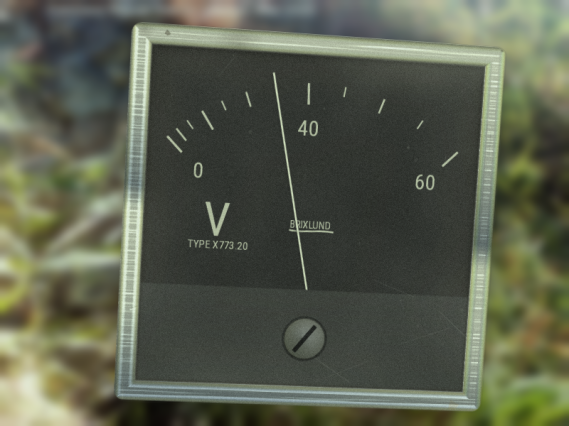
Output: 35
